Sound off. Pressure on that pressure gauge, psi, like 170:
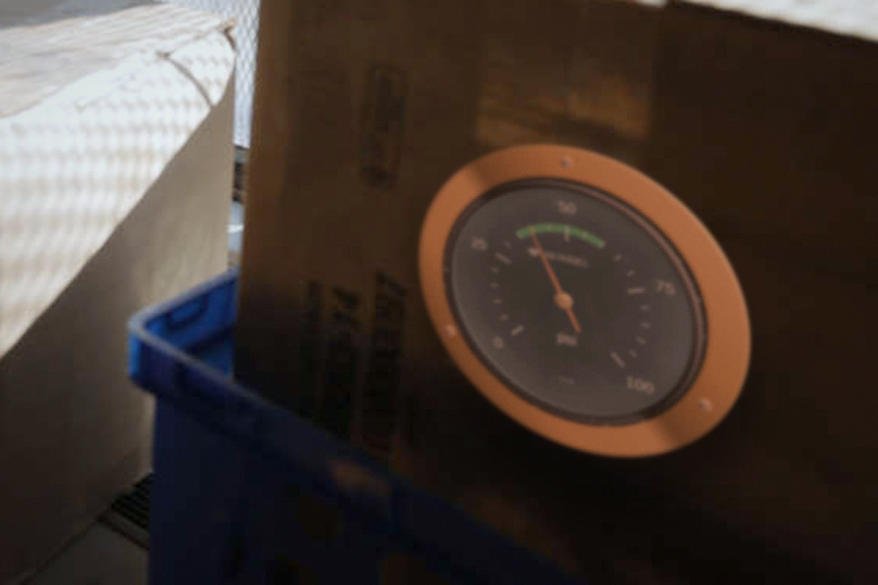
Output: 40
